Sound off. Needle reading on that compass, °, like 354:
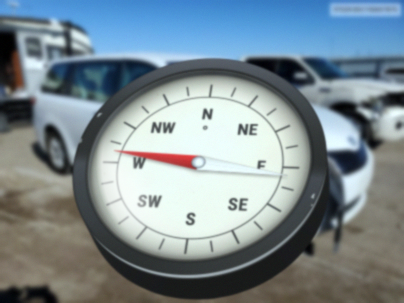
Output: 277.5
